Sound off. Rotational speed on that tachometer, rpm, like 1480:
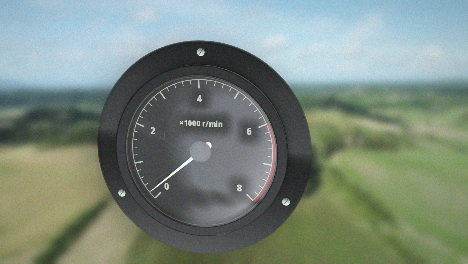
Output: 200
